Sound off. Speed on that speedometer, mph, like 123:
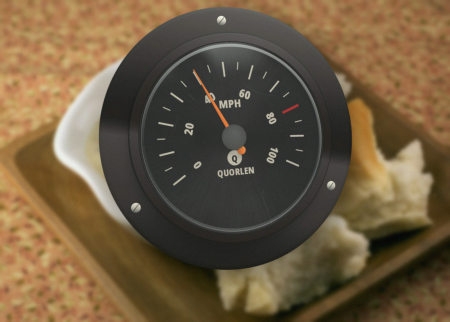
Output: 40
